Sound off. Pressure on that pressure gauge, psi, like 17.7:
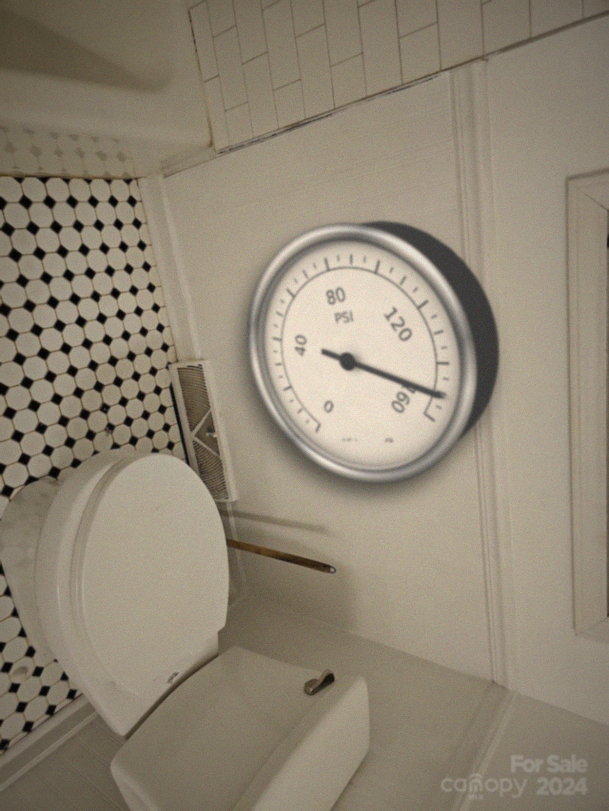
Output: 150
